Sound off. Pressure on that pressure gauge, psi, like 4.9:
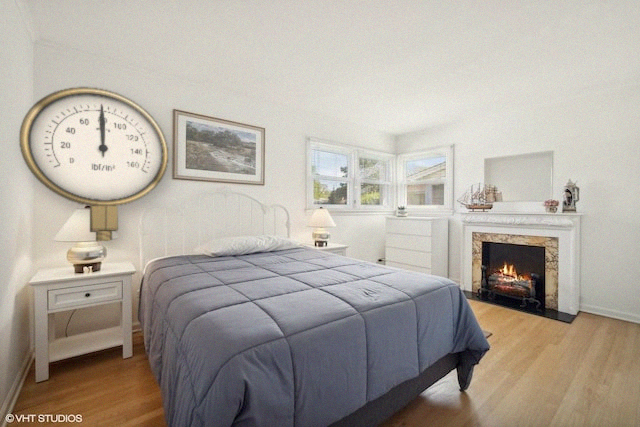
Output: 80
